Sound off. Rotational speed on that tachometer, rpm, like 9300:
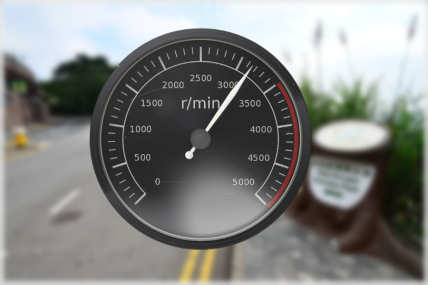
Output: 3150
